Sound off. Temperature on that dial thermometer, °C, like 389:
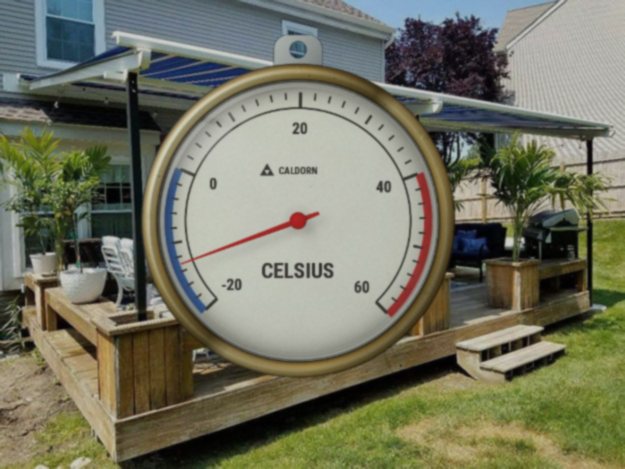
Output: -13
